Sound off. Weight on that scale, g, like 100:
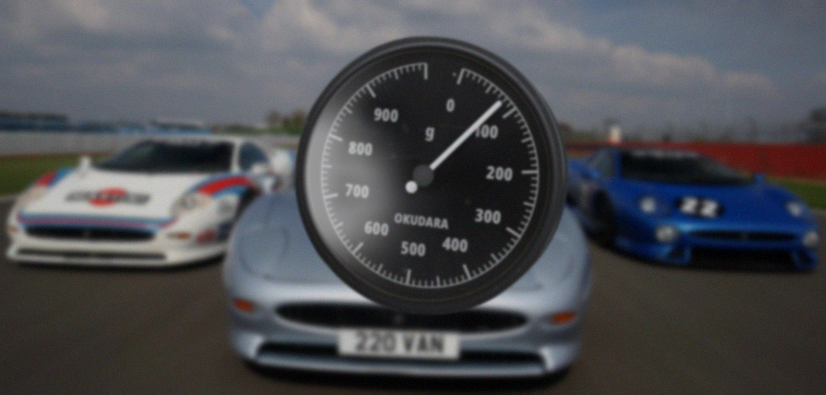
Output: 80
